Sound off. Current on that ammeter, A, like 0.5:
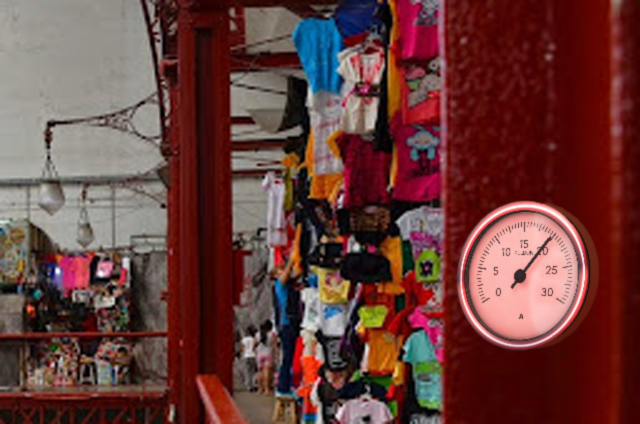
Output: 20
